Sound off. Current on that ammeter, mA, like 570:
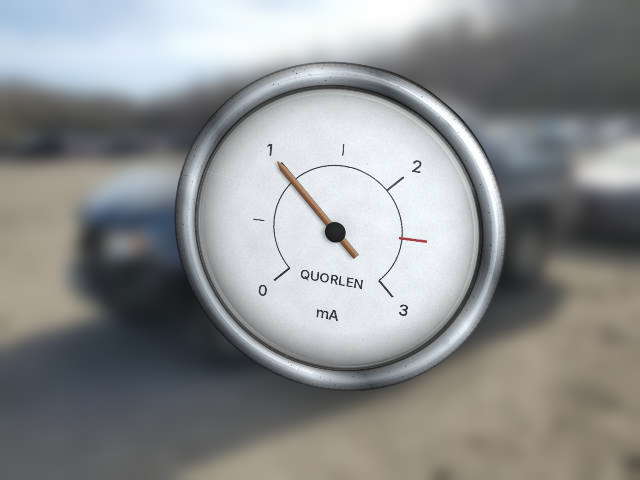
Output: 1
